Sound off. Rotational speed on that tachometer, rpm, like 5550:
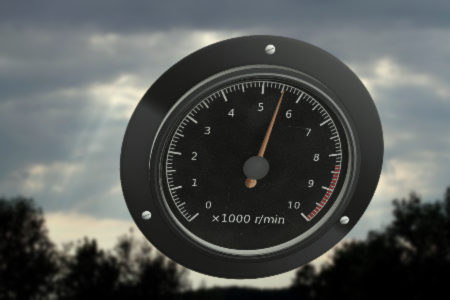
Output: 5500
